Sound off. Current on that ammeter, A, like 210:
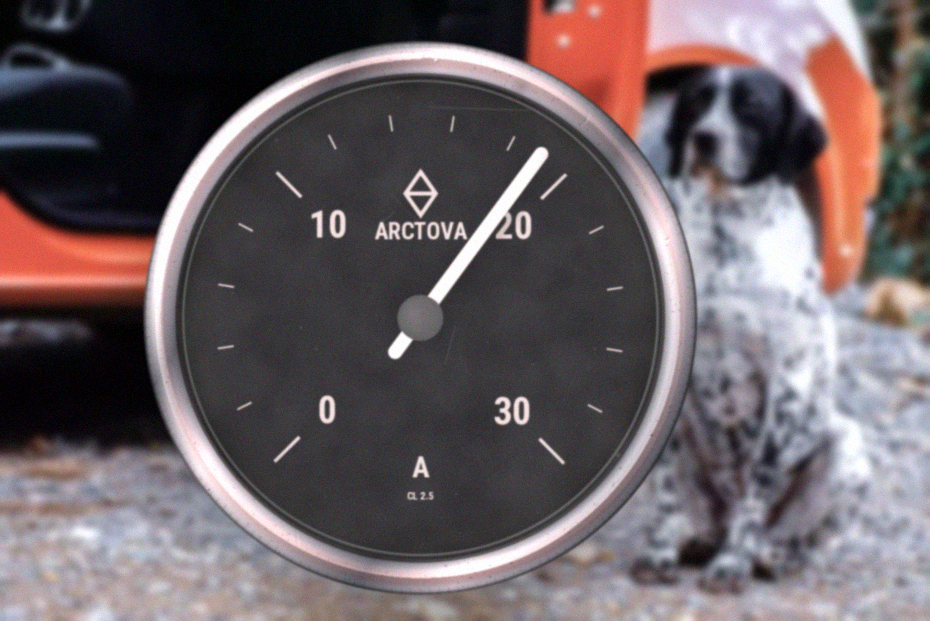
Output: 19
